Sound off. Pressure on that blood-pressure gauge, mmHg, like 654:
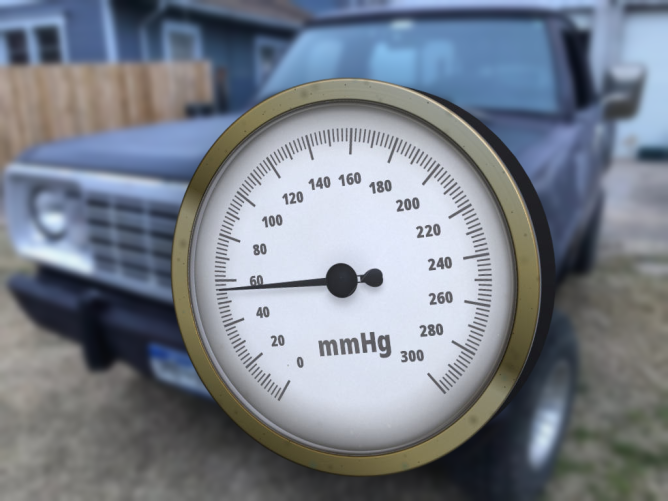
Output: 56
